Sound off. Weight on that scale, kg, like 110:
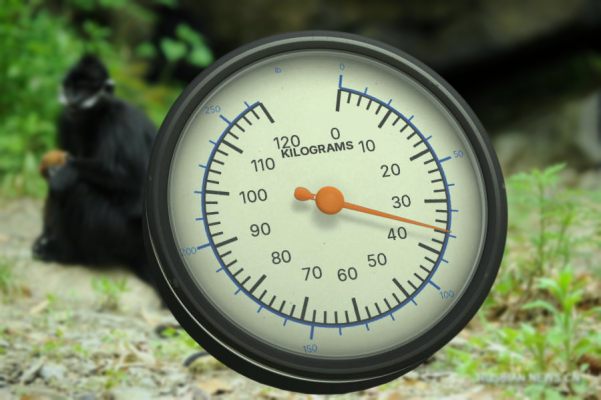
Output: 36
